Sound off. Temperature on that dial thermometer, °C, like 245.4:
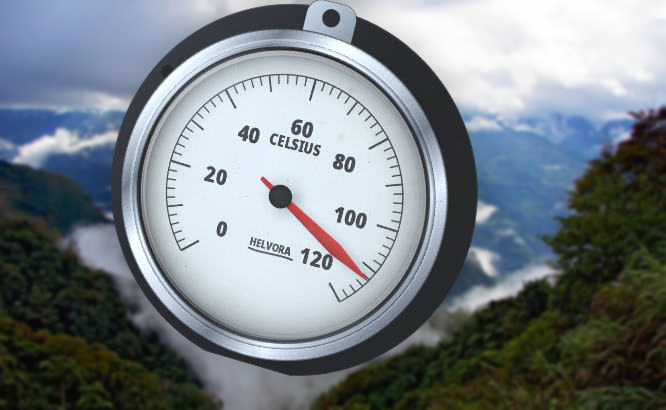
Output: 112
